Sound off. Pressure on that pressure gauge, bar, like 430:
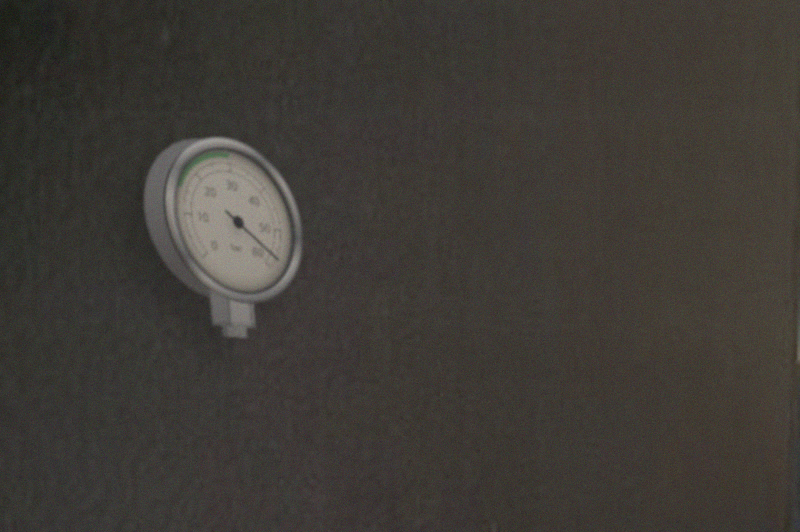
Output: 57.5
